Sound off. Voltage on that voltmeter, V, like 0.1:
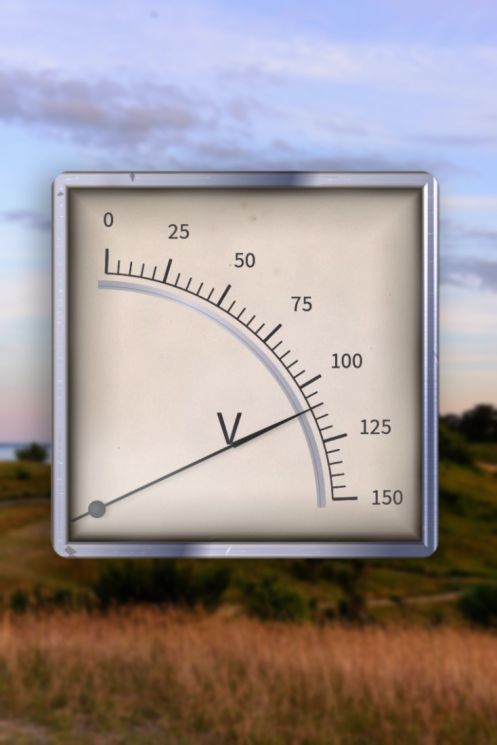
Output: 110
